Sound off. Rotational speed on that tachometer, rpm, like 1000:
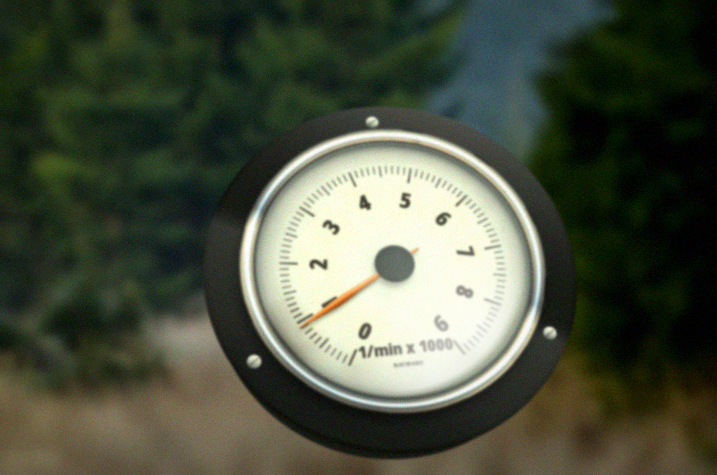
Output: 900
